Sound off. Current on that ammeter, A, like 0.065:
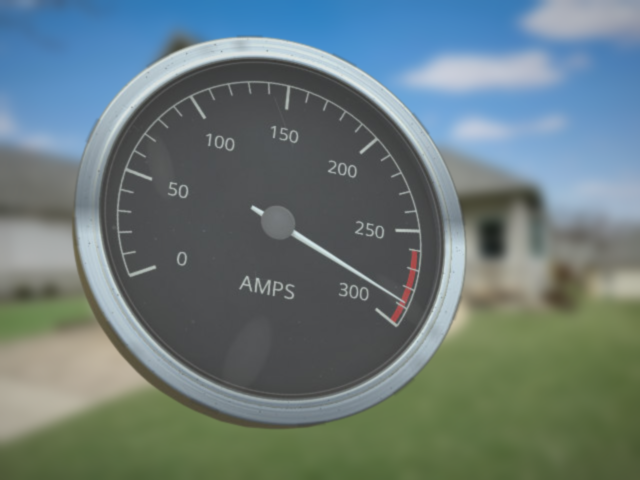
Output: 290
